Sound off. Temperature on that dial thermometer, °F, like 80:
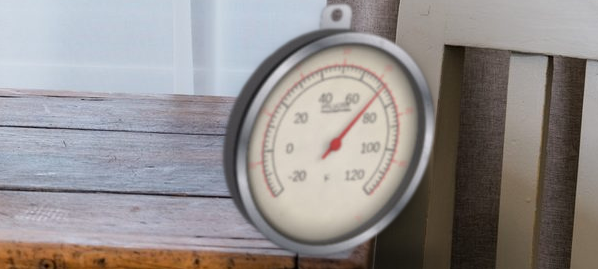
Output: 70
